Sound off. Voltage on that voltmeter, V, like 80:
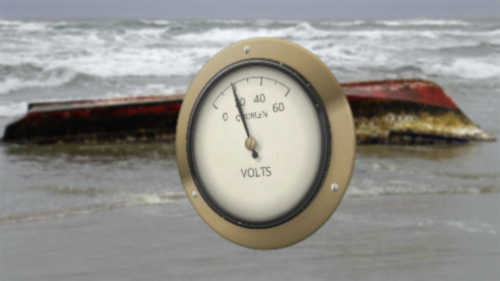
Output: 20
